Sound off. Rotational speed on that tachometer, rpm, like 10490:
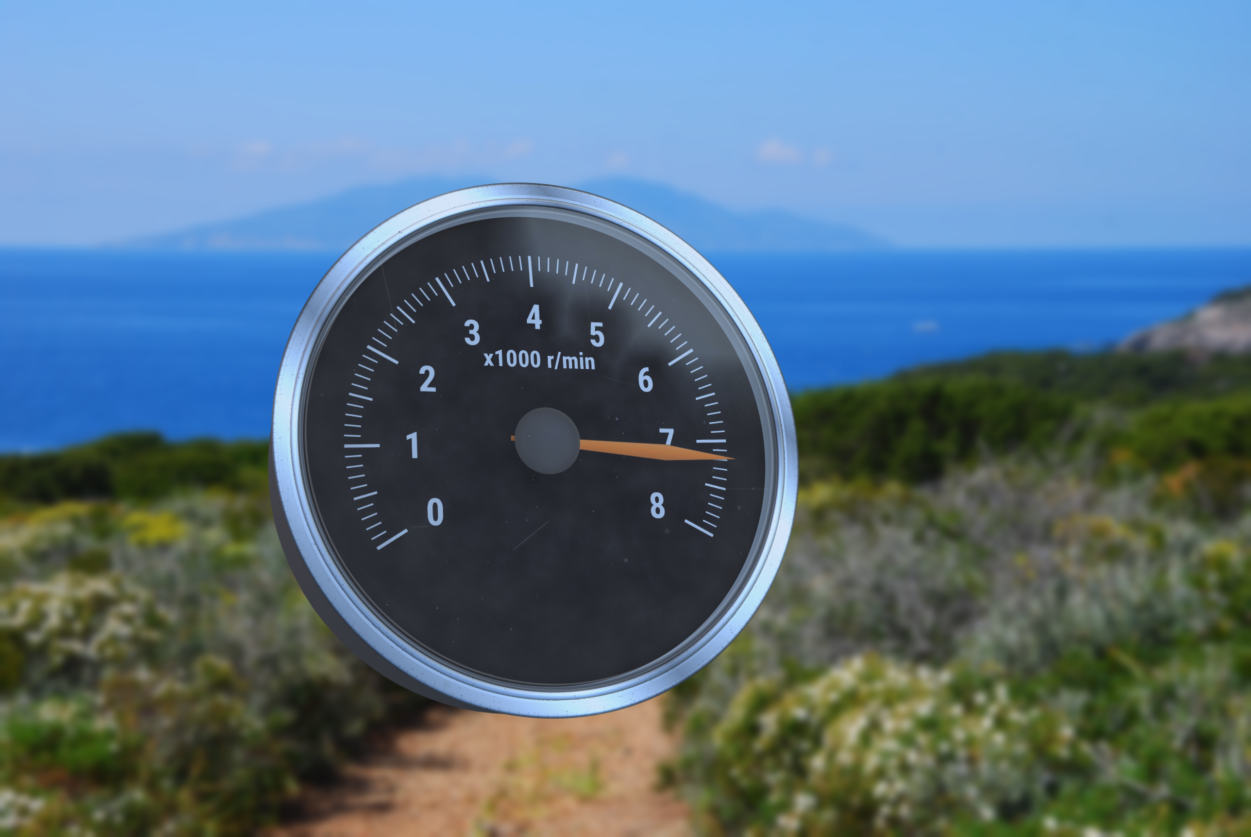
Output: 7200
